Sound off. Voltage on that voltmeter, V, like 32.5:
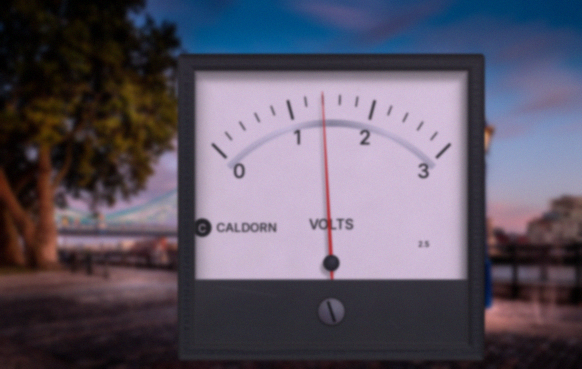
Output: 1.4
